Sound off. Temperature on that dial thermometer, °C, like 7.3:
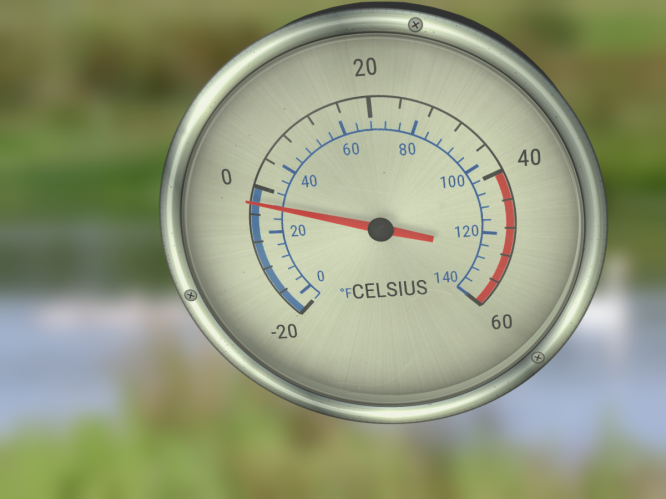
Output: -2
